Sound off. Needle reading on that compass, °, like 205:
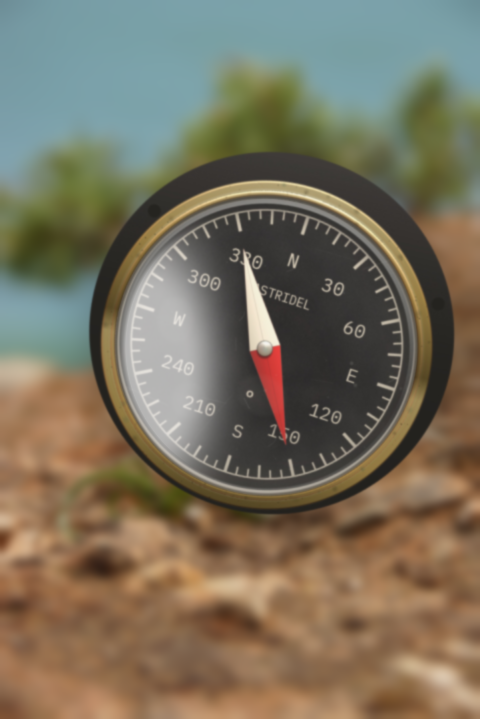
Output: 150
